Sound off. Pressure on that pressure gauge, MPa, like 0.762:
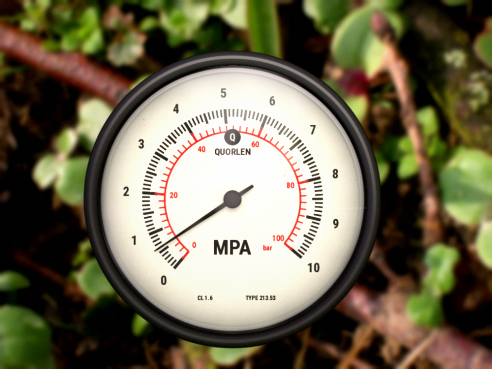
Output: 0.6
